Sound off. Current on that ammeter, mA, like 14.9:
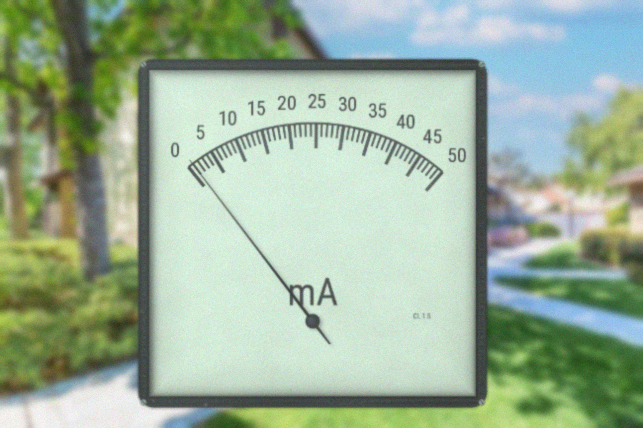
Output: 1
